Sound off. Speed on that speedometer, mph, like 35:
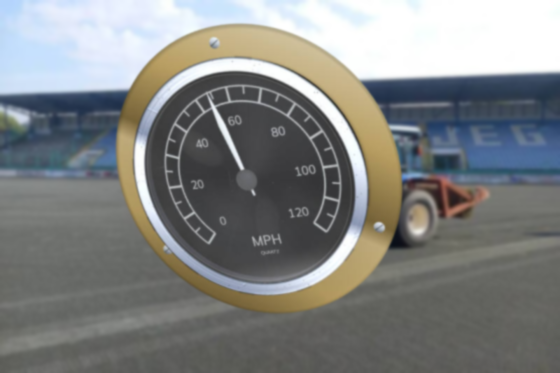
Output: 55
